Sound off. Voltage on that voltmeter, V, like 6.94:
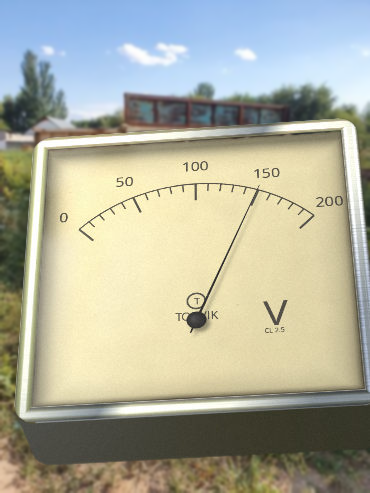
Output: 150
